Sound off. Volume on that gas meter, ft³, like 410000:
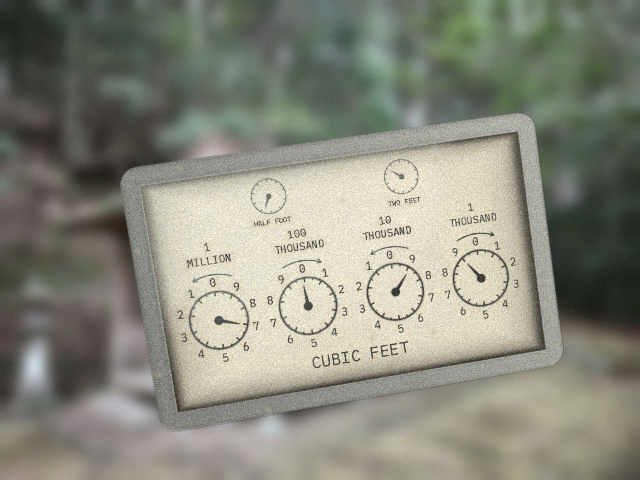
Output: 698900
